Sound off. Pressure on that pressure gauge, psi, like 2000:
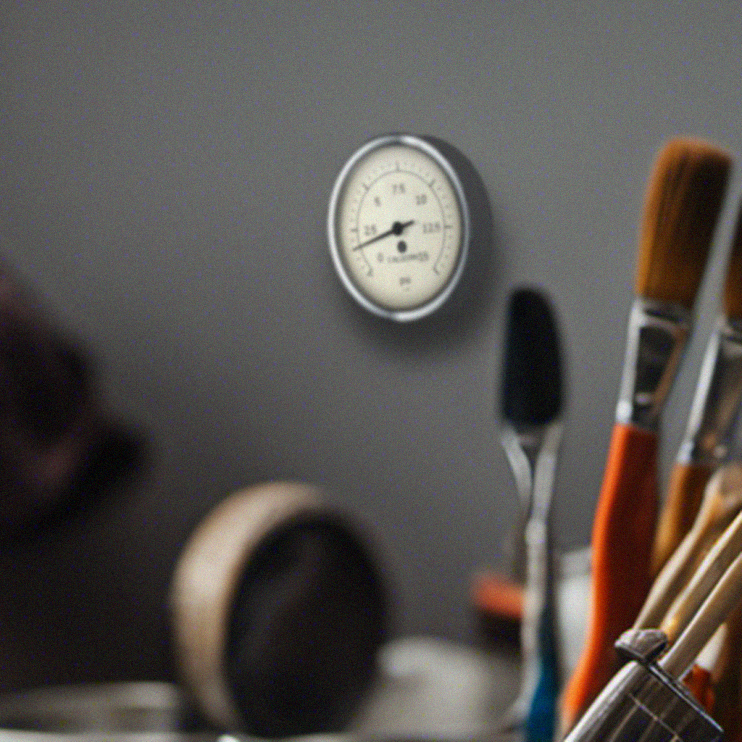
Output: 1.5
